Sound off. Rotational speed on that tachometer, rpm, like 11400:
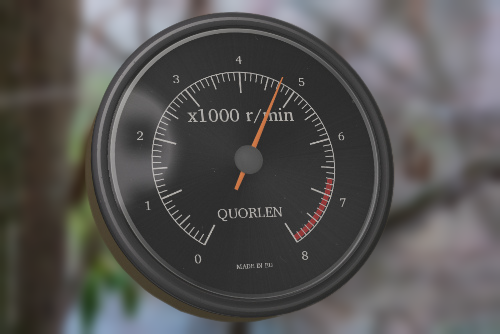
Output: 4700
